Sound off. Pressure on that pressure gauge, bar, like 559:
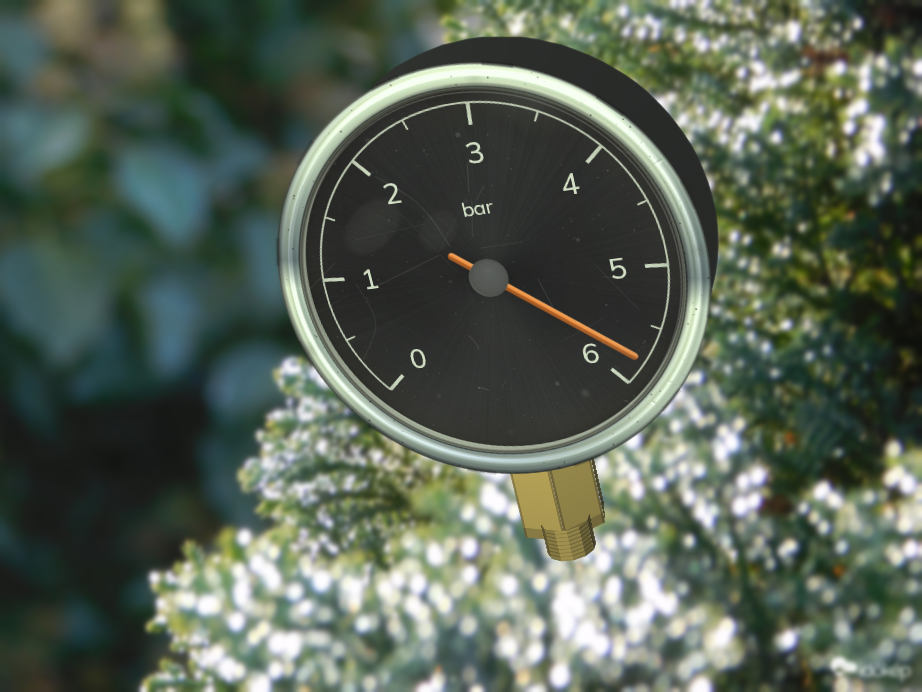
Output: 5.75
